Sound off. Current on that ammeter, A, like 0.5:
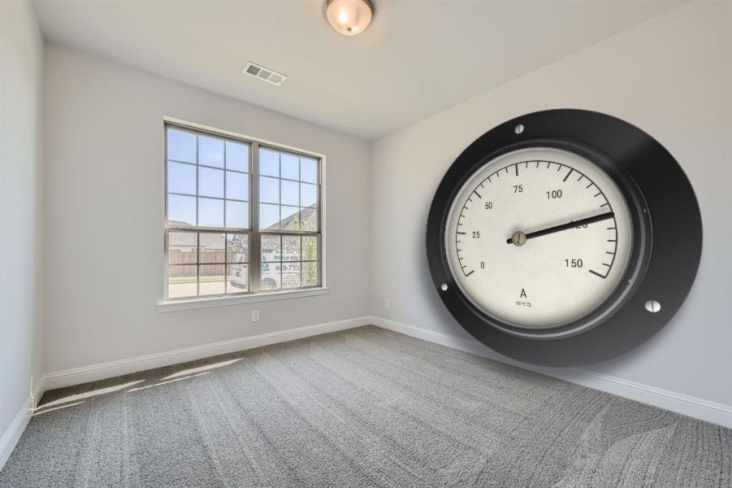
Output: 125
